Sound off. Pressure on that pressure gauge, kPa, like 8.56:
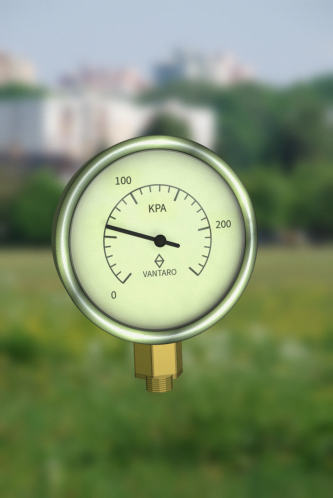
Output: 60
